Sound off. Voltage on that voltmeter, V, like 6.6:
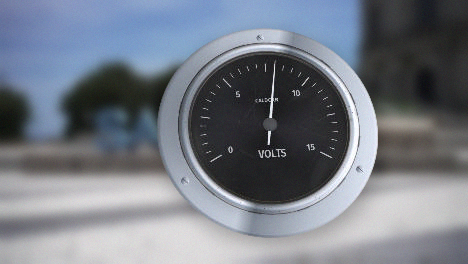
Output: 8
